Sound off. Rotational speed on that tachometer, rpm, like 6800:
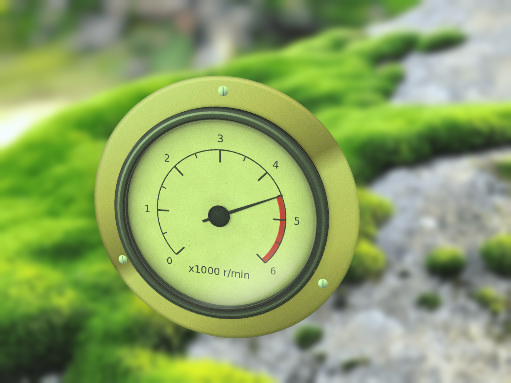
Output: 4500
